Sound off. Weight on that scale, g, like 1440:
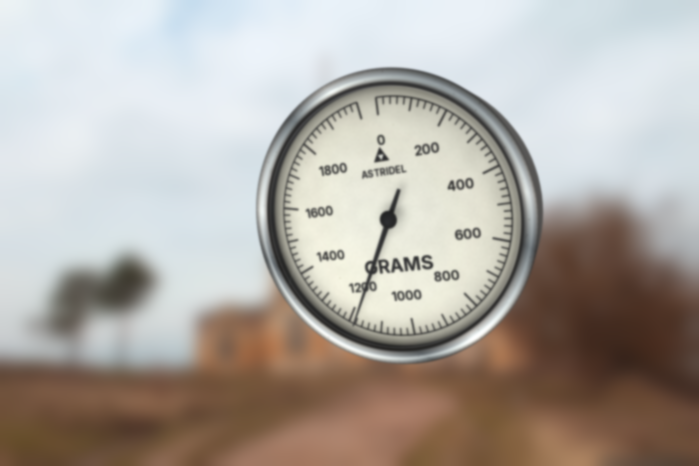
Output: 1180
